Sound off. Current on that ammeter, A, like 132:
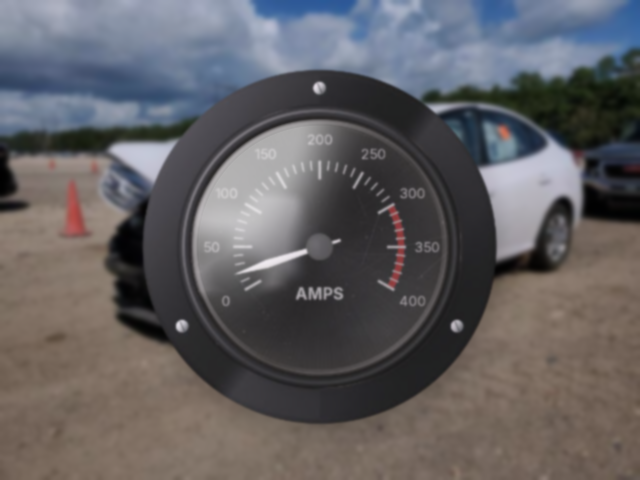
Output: 20
